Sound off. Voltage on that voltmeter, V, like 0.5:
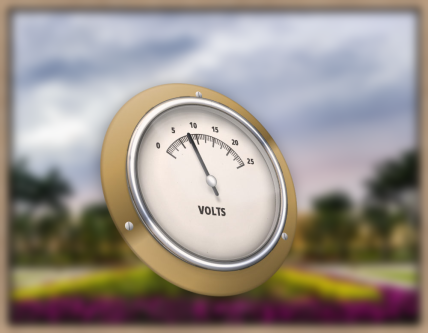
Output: 7.5
